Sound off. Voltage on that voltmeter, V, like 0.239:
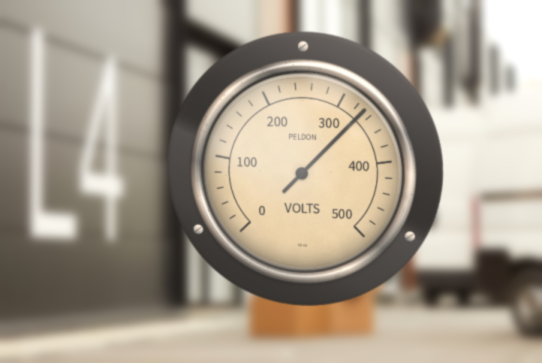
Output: 330
